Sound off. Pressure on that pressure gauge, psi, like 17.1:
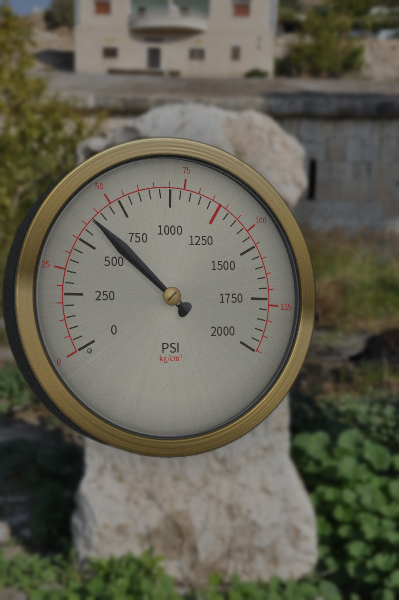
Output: 600
